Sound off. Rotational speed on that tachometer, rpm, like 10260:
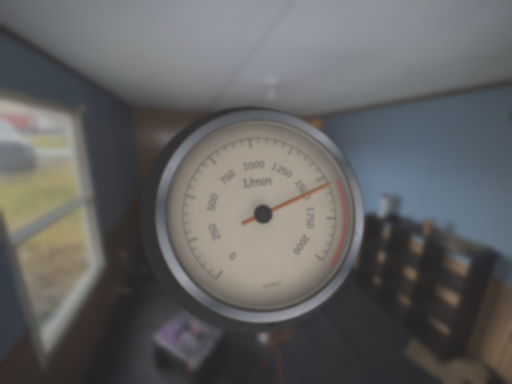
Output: 1550
